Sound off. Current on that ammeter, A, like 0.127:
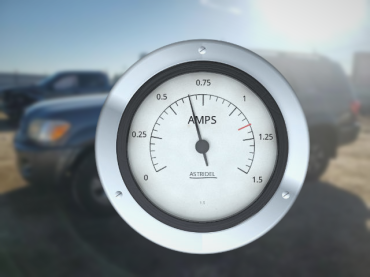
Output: 0.65
